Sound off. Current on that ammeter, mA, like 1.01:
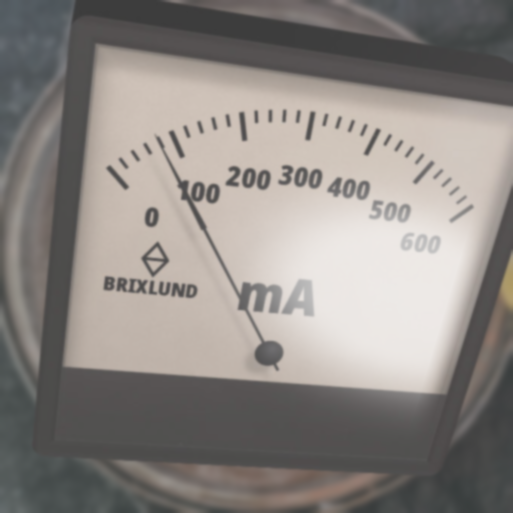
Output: 80
